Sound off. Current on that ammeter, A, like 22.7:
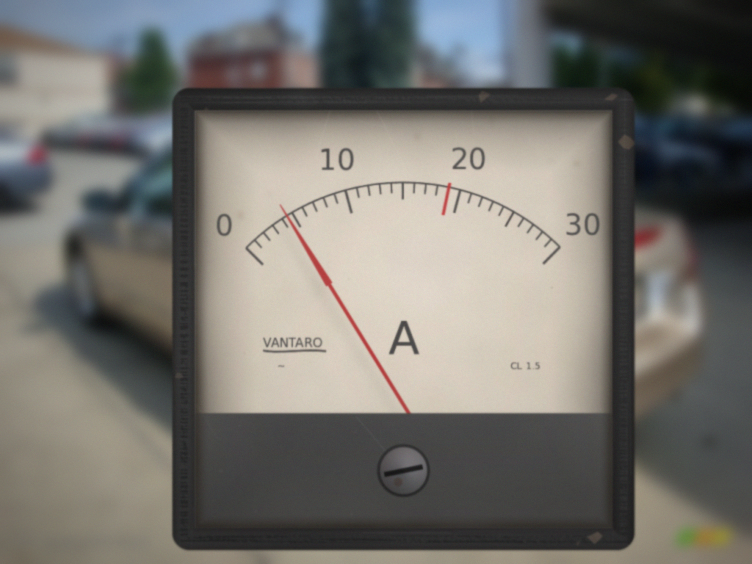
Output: 4.5
